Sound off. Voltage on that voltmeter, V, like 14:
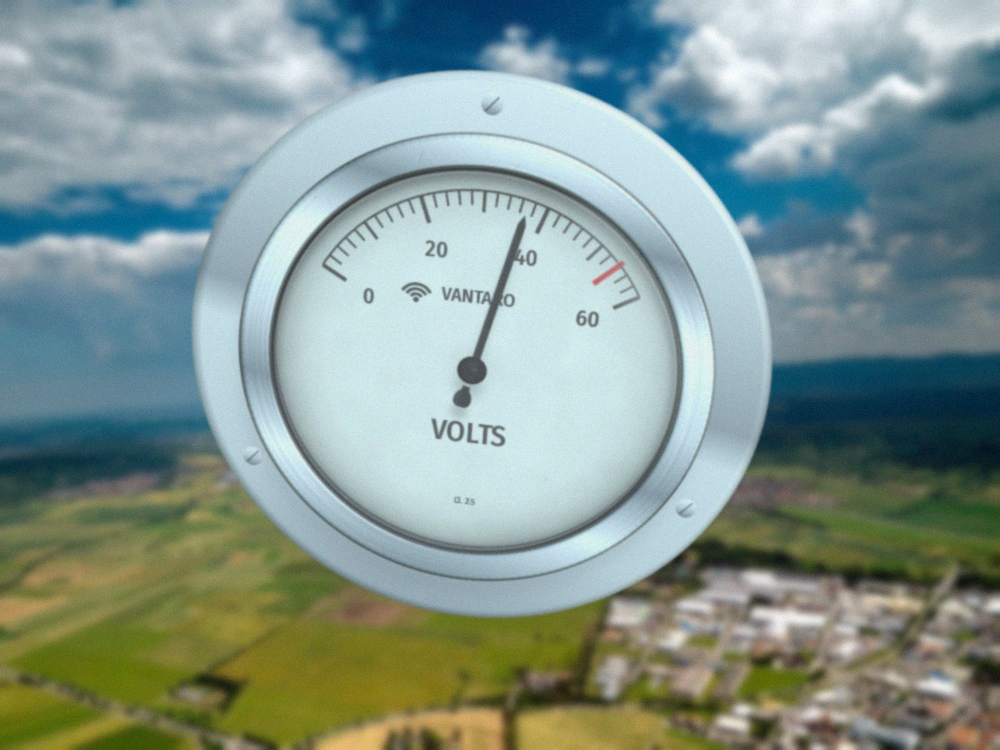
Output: 37
